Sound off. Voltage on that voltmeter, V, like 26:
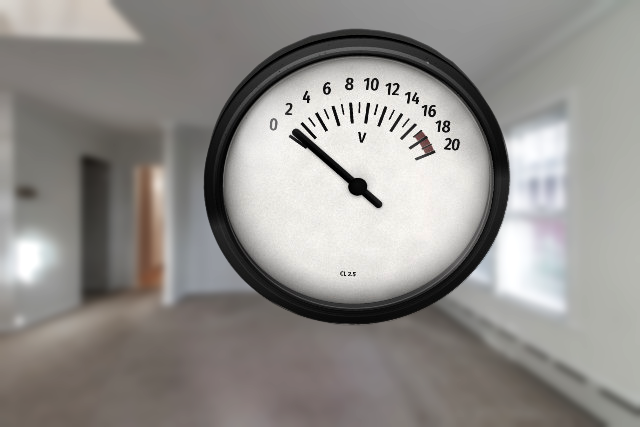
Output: 1
